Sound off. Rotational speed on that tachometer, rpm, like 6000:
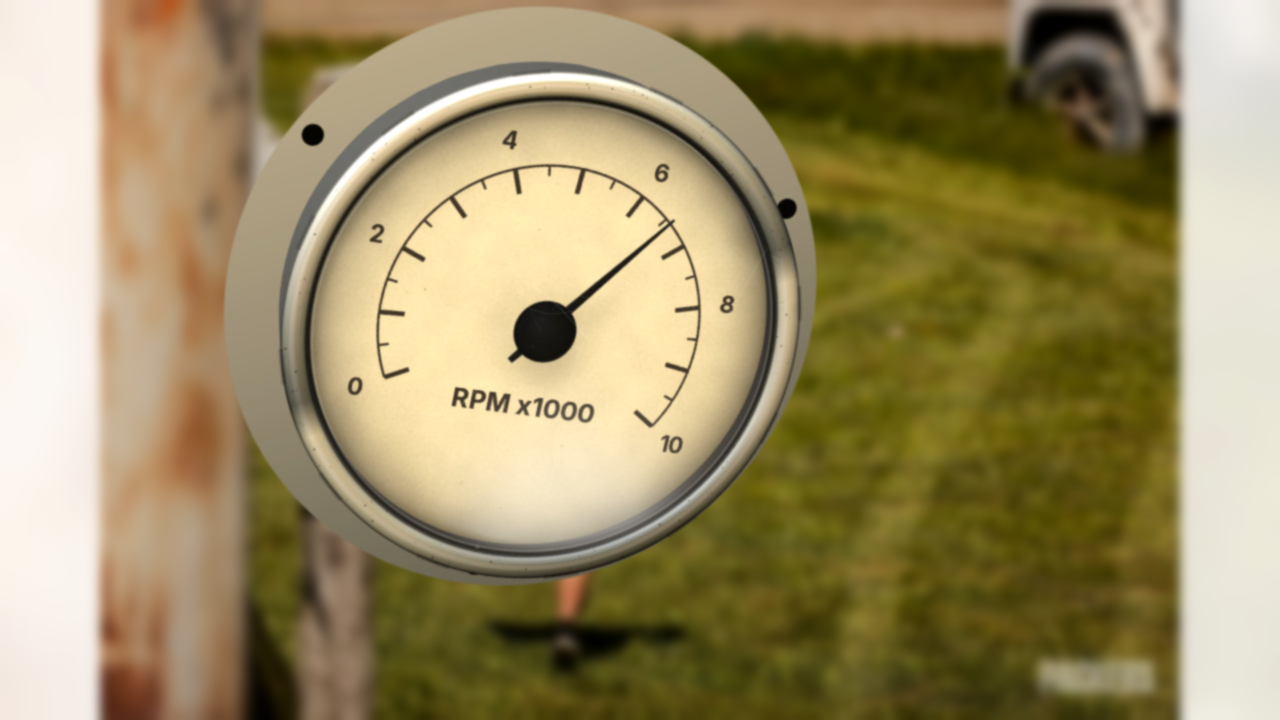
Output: 6500
